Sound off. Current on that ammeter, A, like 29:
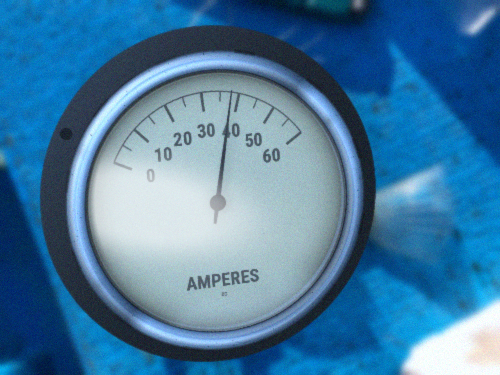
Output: 37.5
